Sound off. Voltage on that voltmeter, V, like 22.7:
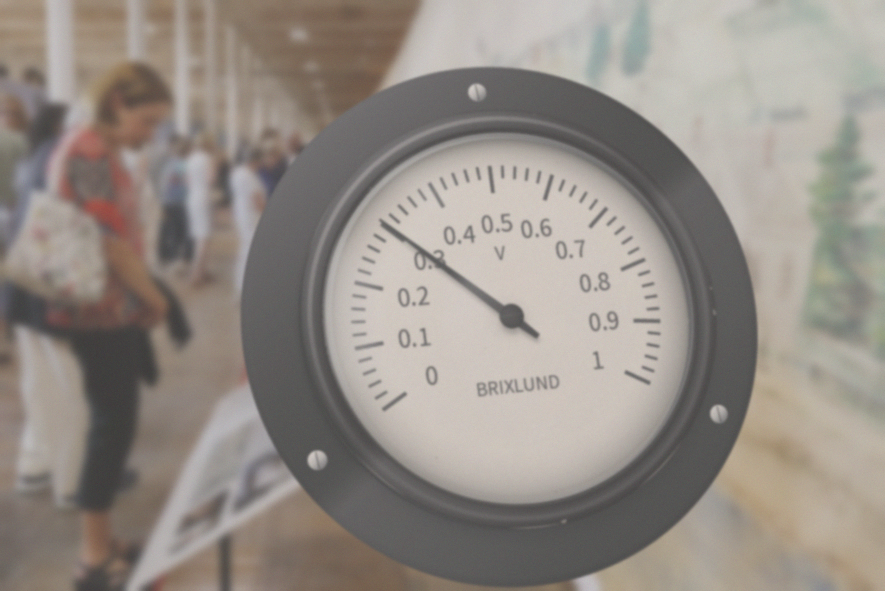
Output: 0.3
